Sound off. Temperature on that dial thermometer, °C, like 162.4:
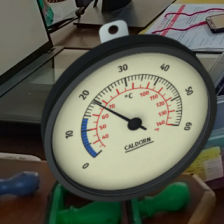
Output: 20
